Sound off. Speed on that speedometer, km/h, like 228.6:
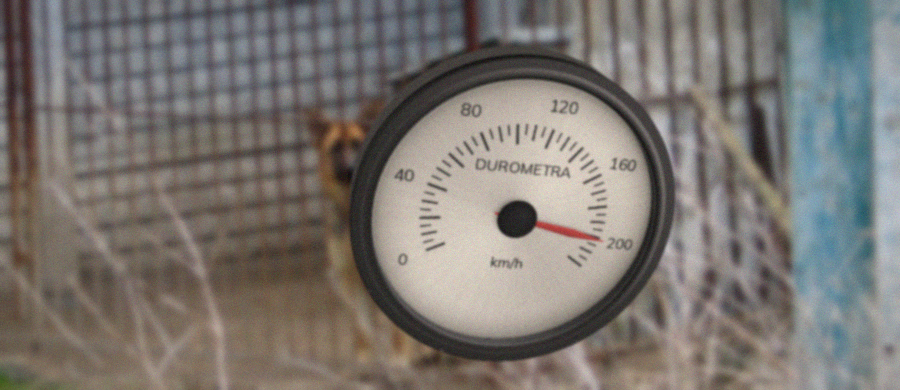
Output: 200
